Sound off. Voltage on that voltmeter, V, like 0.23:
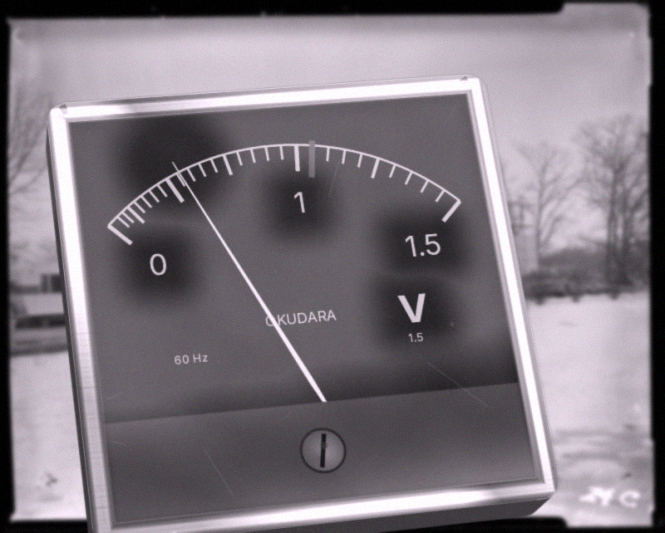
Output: 0.55
